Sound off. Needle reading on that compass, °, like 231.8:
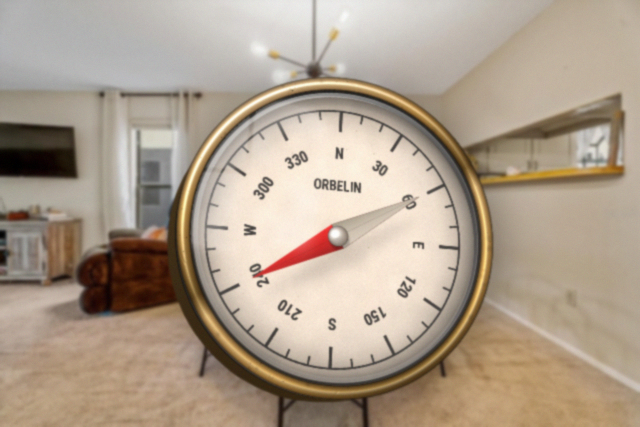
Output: 240
